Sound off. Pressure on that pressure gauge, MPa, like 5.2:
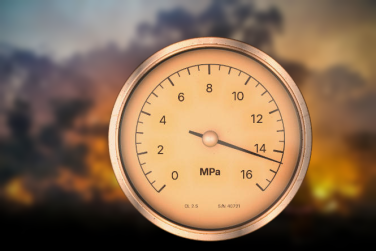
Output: 14.5
